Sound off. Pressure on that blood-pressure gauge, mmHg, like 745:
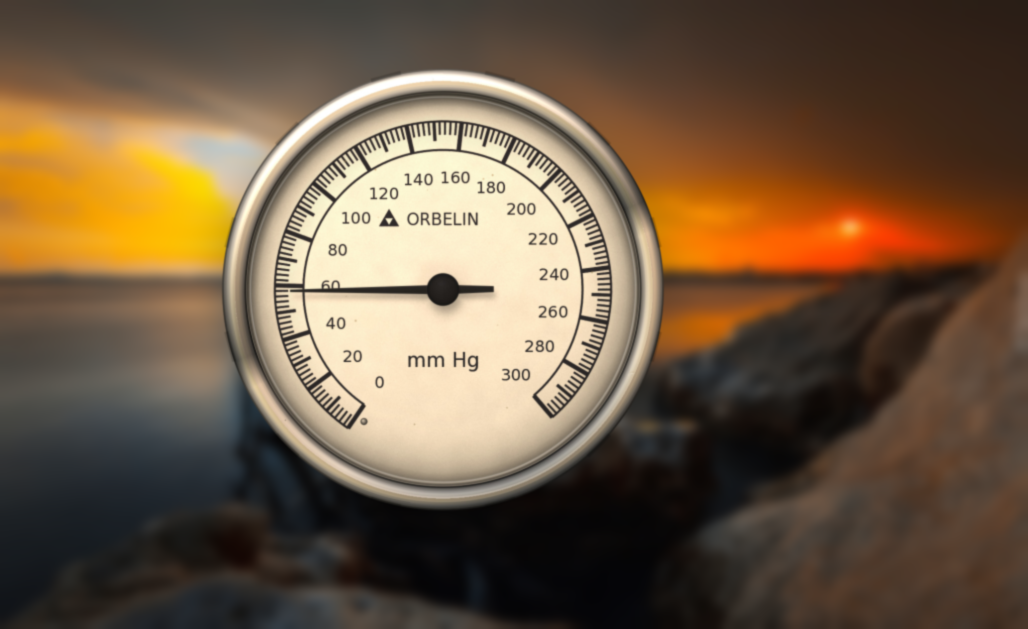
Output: 58
